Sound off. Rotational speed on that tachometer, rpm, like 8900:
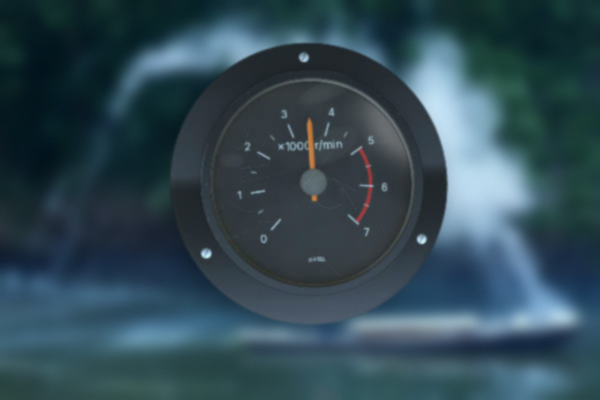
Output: 3500
